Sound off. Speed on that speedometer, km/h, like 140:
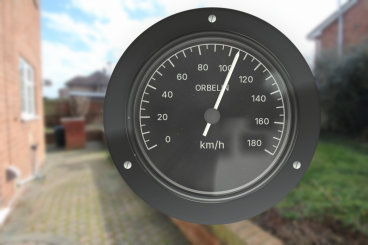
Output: 105
